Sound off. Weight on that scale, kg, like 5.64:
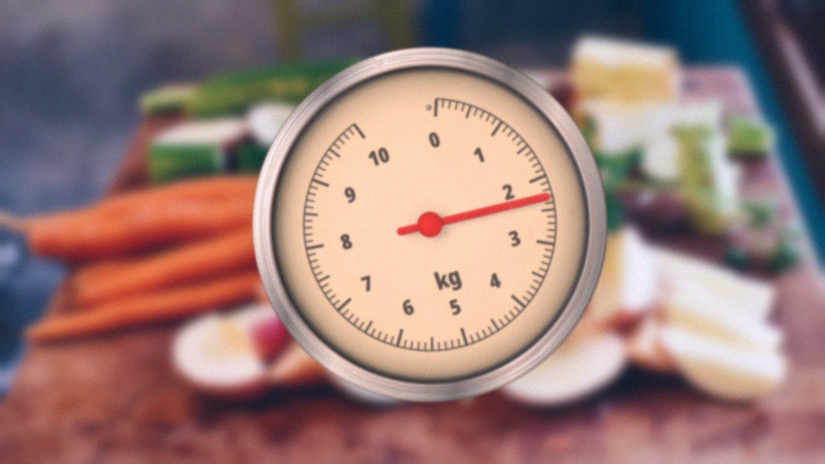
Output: 2.3
